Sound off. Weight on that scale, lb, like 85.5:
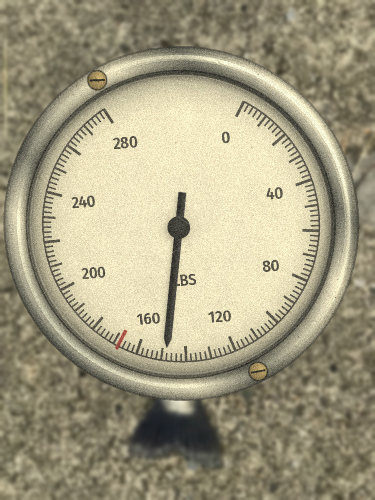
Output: 148
